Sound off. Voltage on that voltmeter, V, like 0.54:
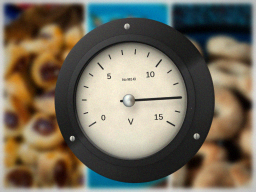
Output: 13
